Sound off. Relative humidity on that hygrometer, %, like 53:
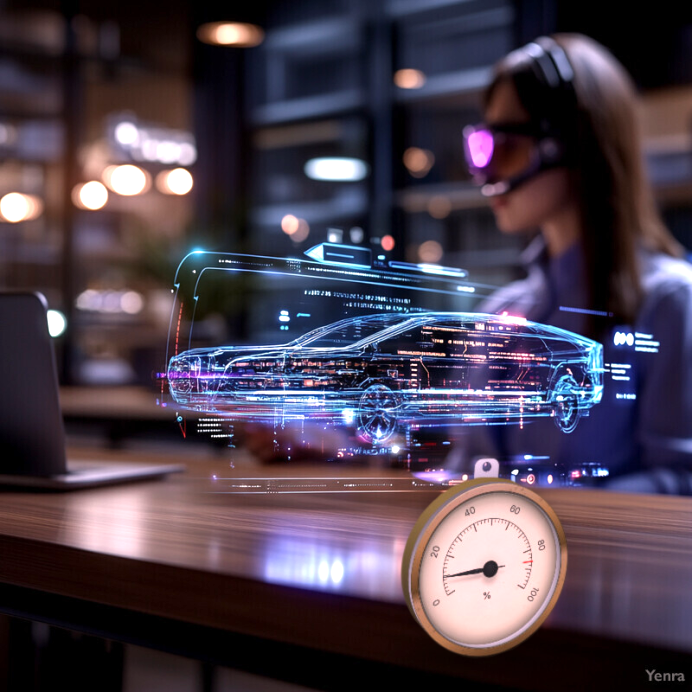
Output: 10
